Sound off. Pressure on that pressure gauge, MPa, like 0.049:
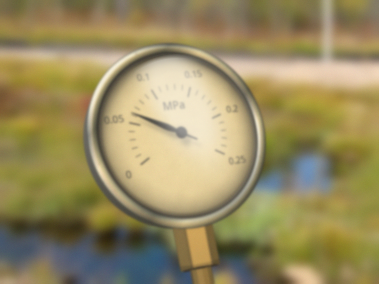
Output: 0.06
